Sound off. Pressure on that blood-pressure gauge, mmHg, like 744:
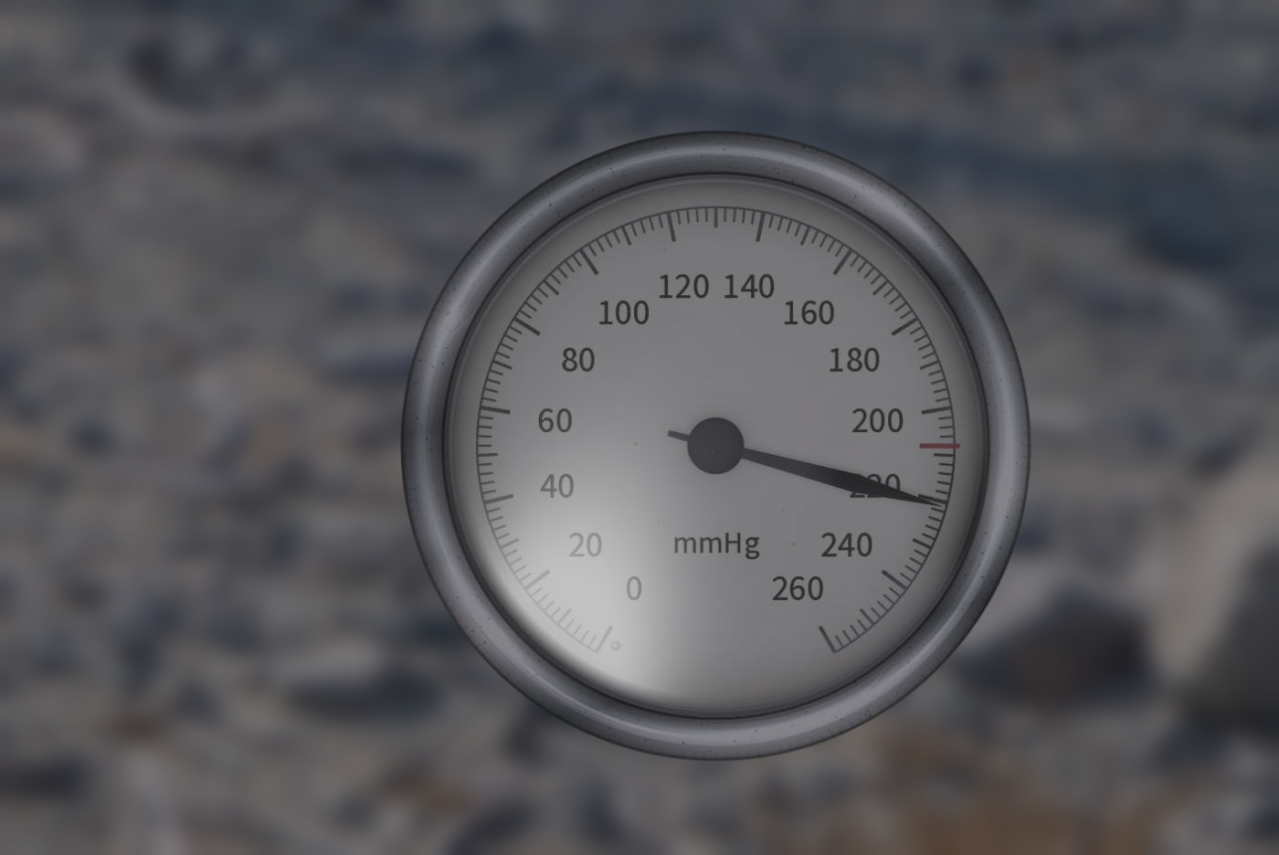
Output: 221
